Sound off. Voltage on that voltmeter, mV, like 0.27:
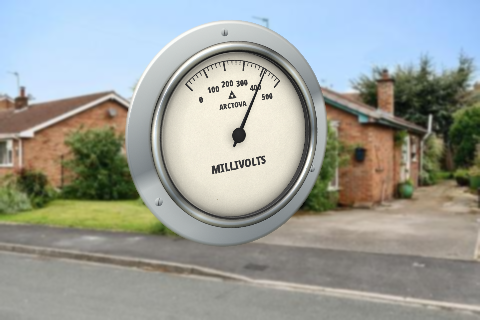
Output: 400
